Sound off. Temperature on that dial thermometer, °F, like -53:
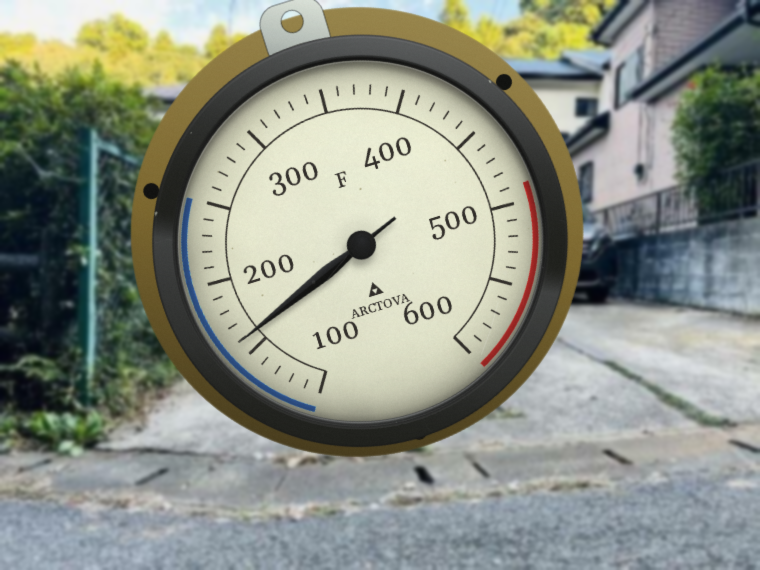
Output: 160
